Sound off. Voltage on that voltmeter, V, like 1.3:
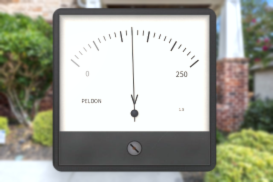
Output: 120
